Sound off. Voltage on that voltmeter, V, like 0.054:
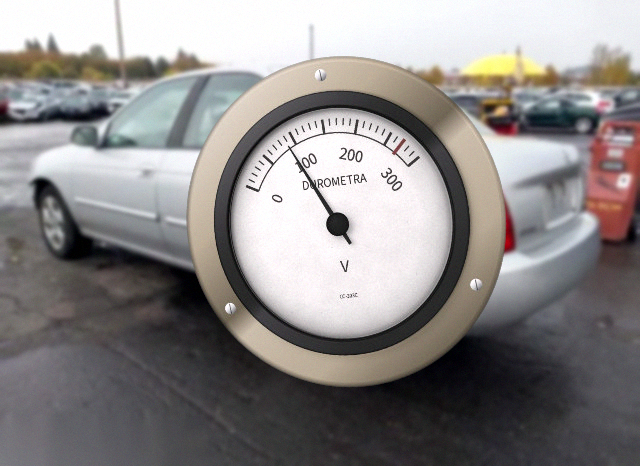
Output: 90
